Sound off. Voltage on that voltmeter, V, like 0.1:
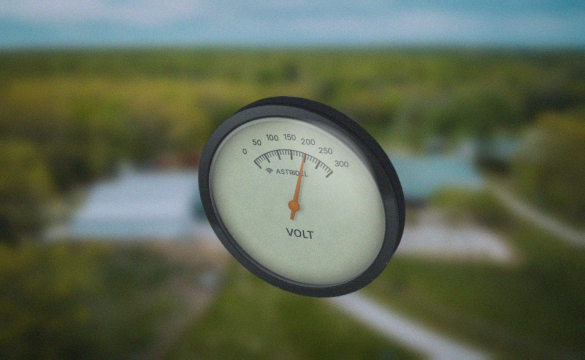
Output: 200
